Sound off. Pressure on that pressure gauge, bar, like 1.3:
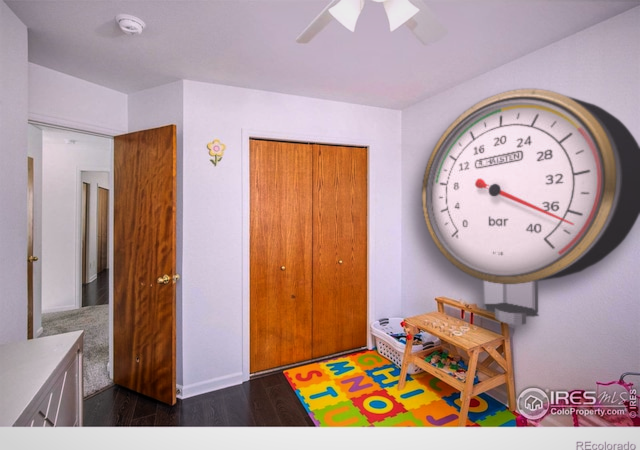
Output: 37
